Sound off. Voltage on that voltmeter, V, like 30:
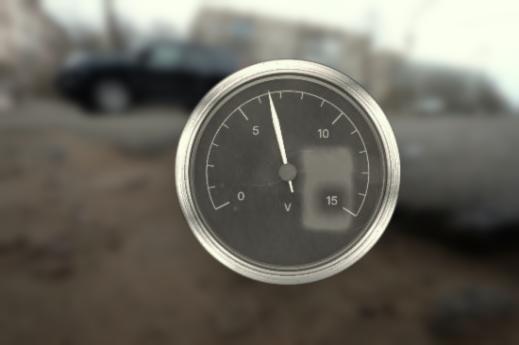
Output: 6.5
